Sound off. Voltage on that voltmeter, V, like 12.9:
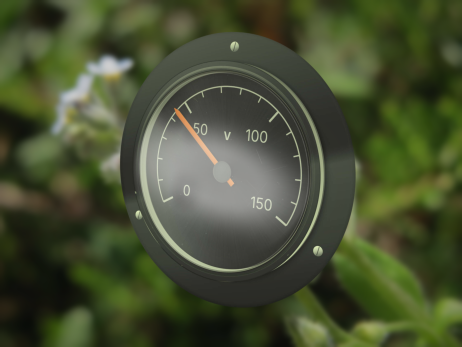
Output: 45
